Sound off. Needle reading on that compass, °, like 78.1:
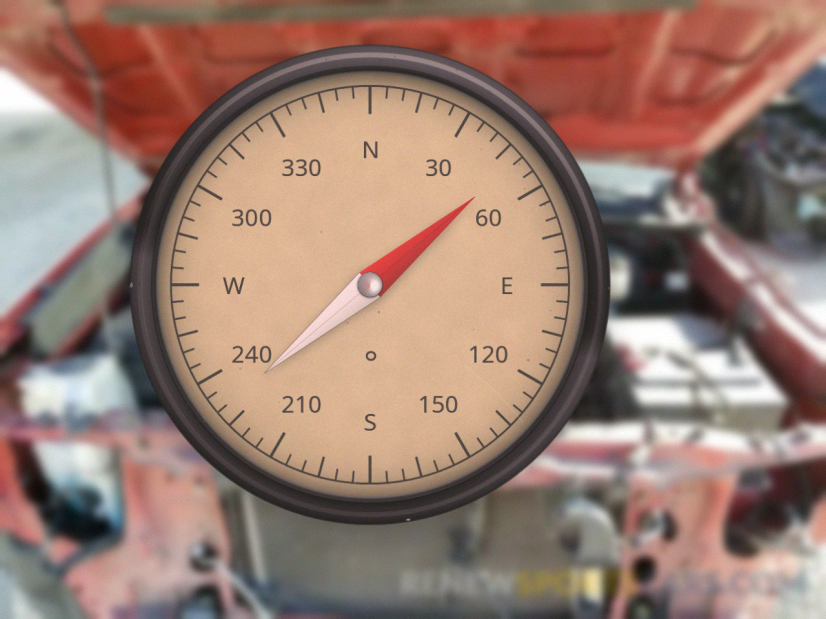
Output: 50
